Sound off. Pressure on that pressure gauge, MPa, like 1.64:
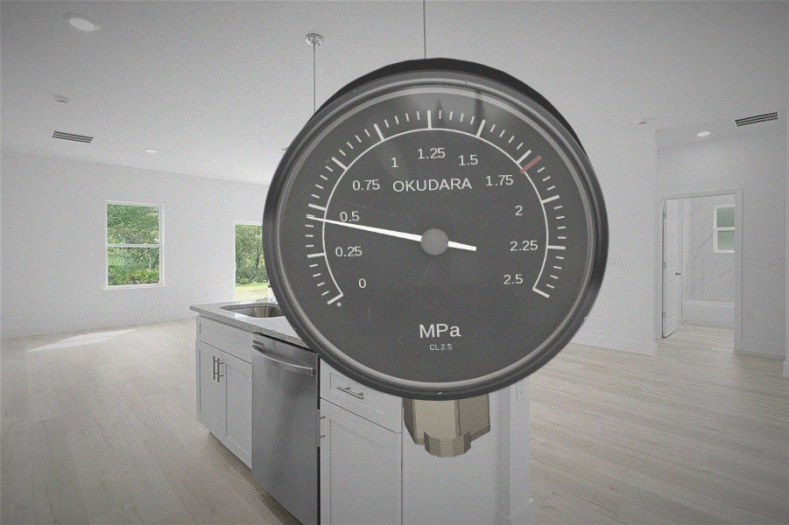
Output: 0.45
